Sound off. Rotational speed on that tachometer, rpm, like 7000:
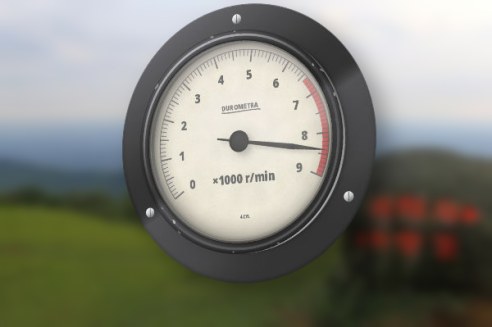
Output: 8400
